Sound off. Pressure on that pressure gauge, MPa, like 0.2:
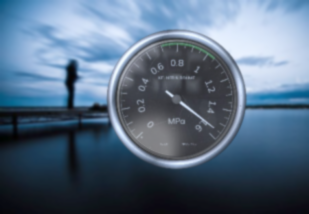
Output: 1.55
